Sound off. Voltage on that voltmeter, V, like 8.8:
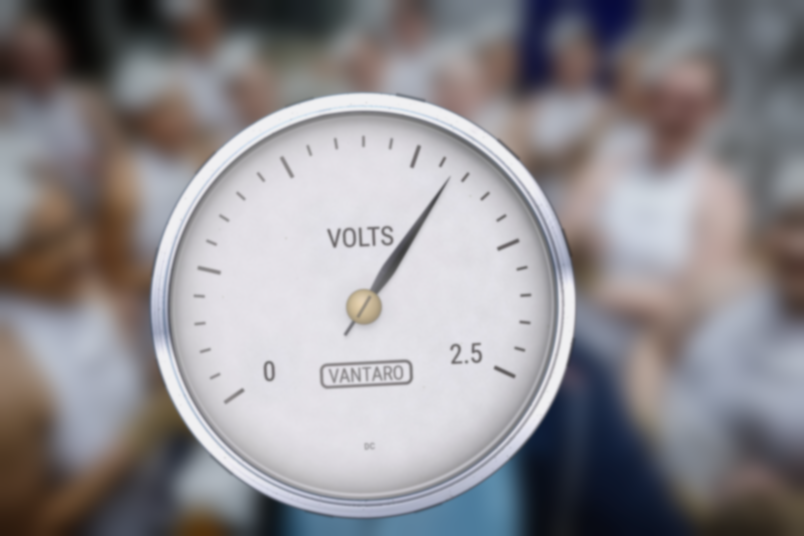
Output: 1.65
